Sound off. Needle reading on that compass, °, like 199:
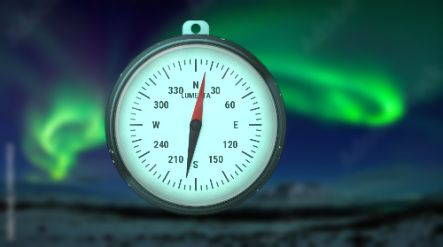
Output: 10
